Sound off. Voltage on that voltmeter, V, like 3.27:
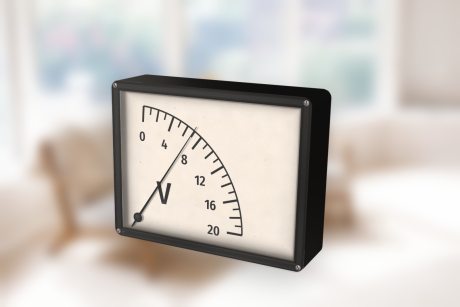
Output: 7
